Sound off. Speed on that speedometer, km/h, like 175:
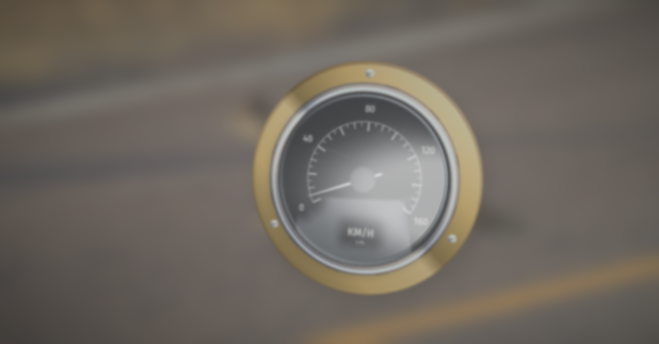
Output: 5
